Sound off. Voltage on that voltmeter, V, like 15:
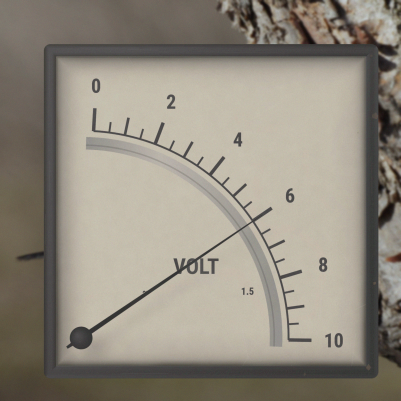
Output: 6
